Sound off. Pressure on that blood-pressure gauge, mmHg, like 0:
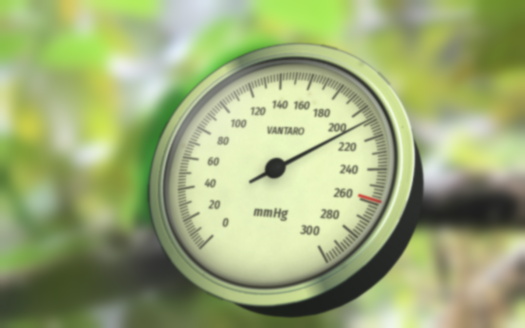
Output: 210
